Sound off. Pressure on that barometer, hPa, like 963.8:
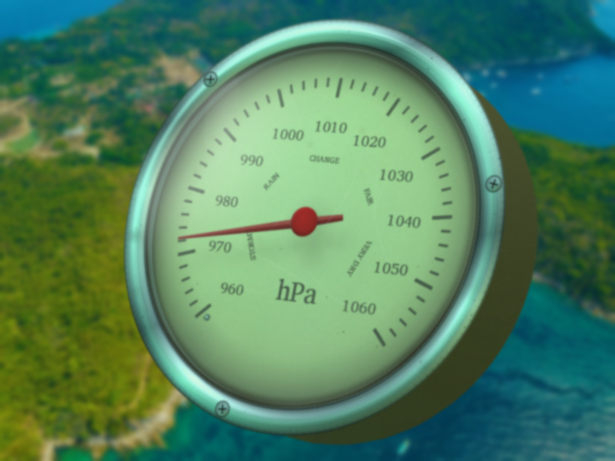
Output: 972
